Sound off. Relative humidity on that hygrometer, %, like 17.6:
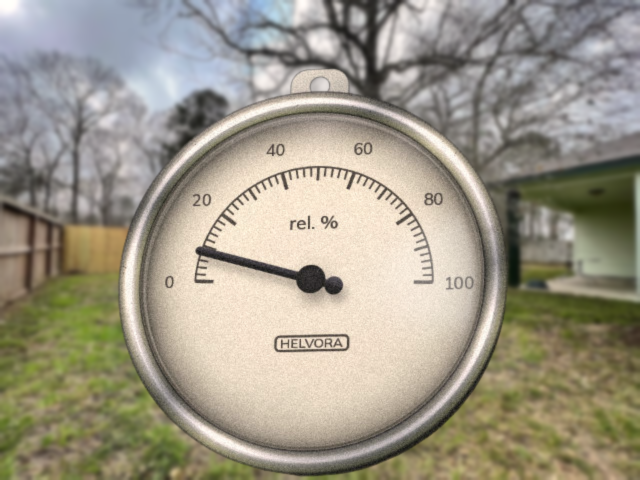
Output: 8
